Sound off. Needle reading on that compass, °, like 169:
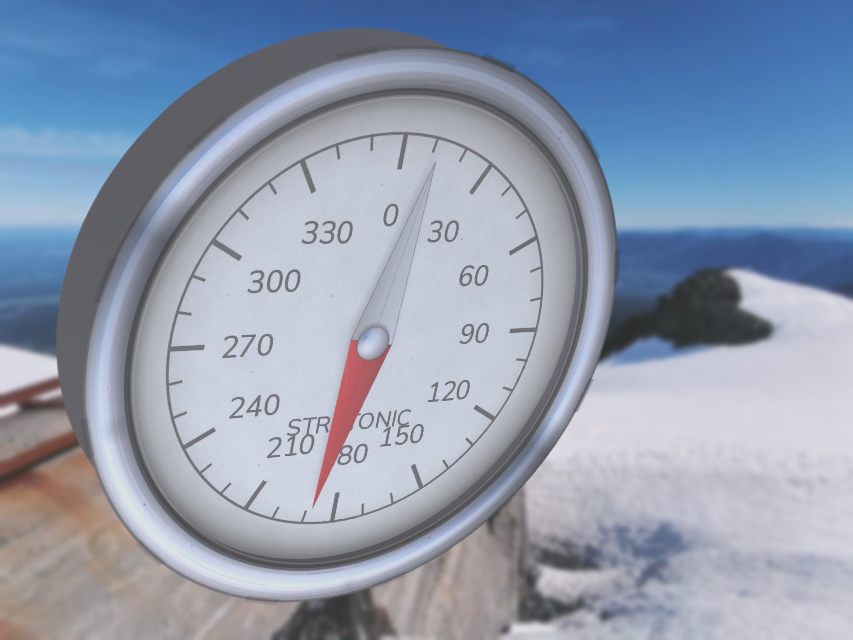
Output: 190
